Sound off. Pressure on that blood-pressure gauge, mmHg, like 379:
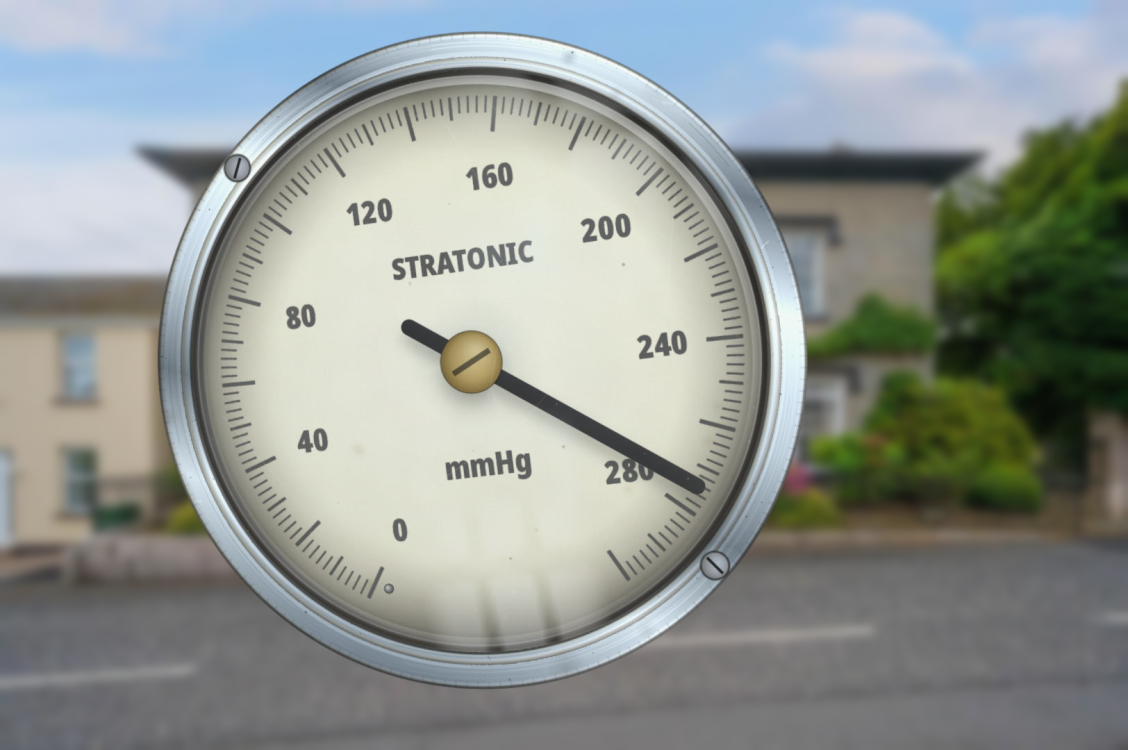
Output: 274
